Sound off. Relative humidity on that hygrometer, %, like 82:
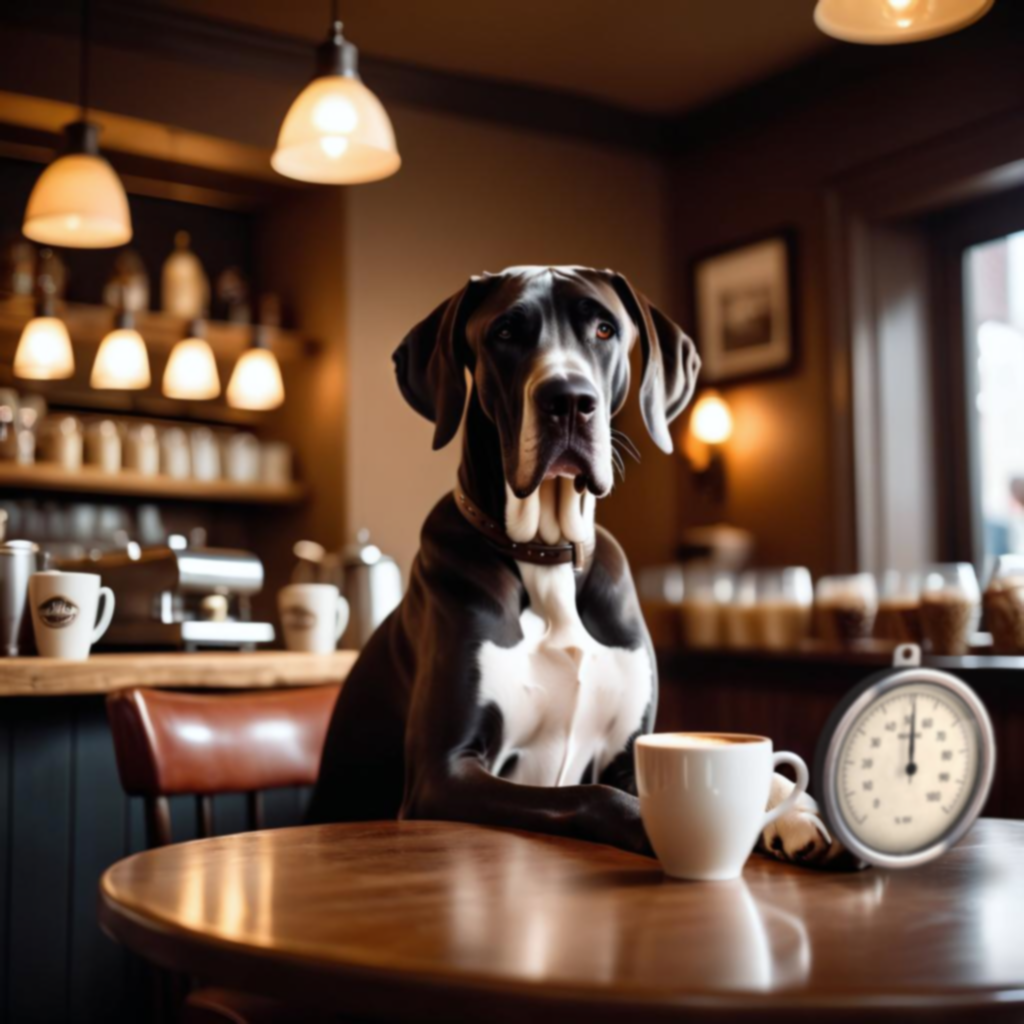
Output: 50
